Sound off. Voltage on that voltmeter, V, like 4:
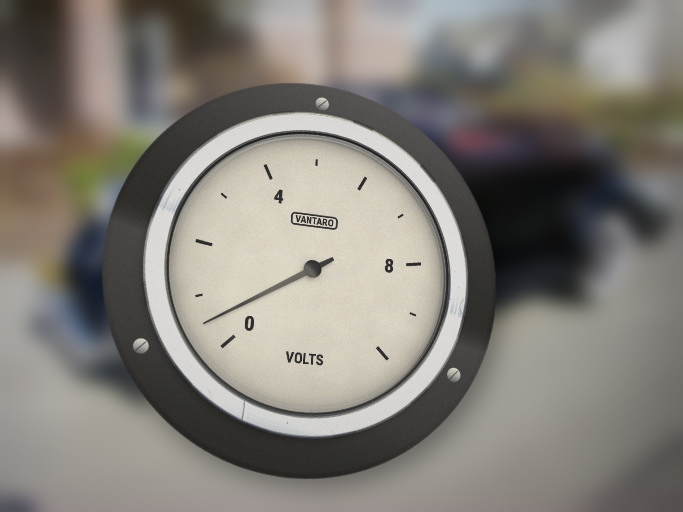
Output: 0.5
